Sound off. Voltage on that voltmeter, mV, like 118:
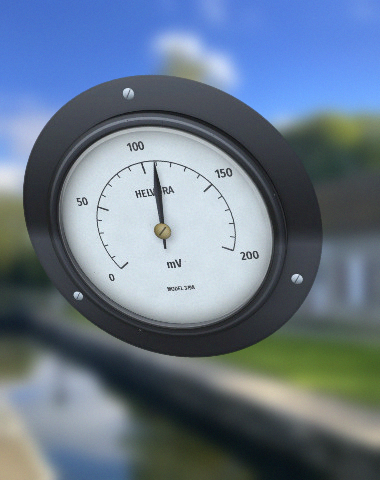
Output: 110
